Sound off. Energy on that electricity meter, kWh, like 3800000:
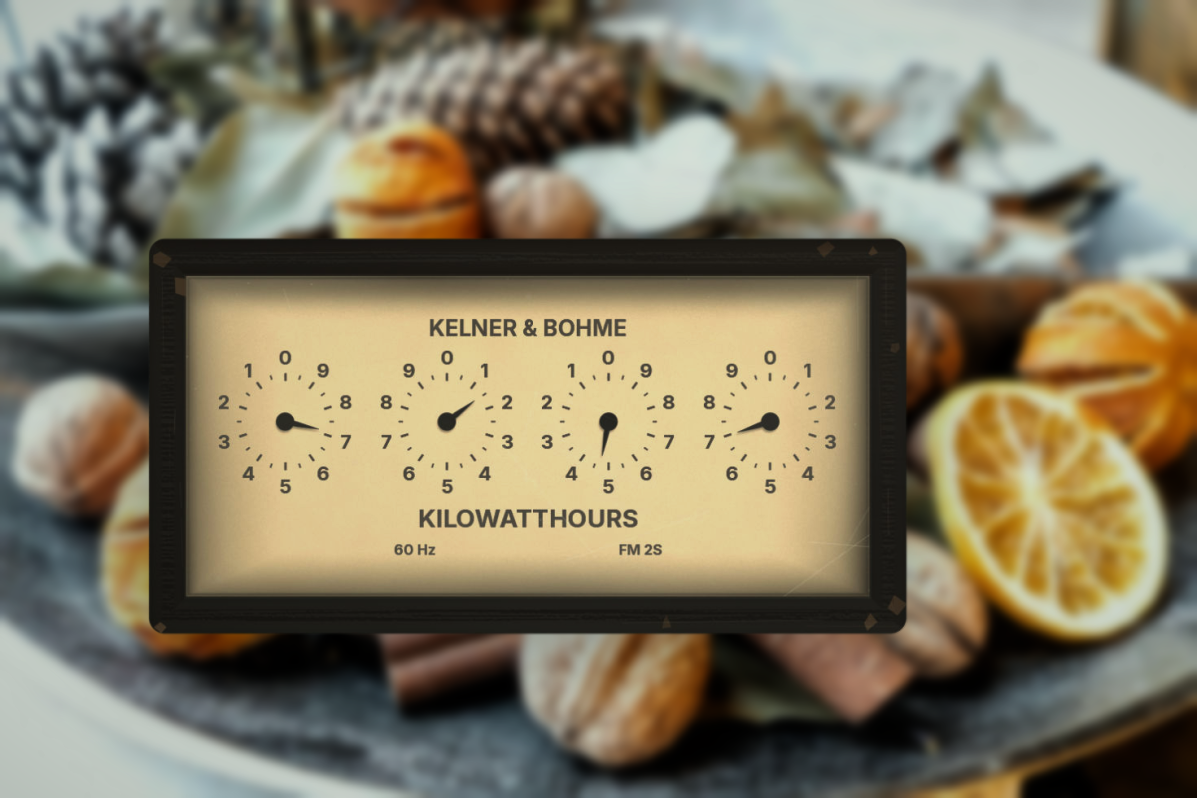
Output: 7147
